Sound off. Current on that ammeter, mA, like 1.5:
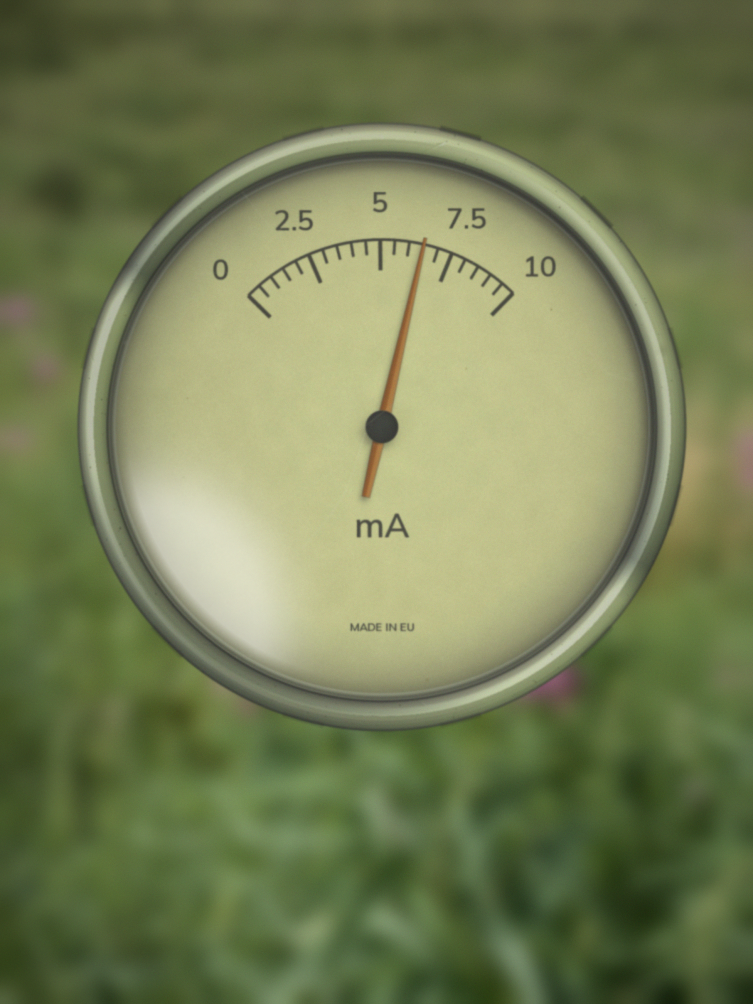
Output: 6.5
